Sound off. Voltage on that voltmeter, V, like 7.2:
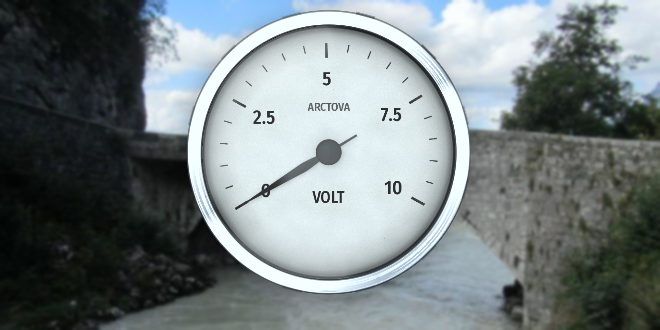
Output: 0
